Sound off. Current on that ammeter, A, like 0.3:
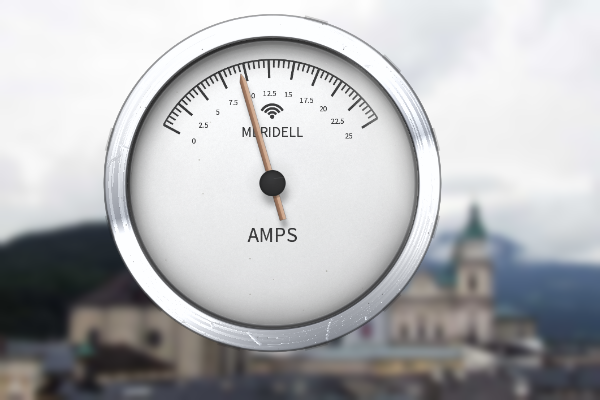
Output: 9.5
